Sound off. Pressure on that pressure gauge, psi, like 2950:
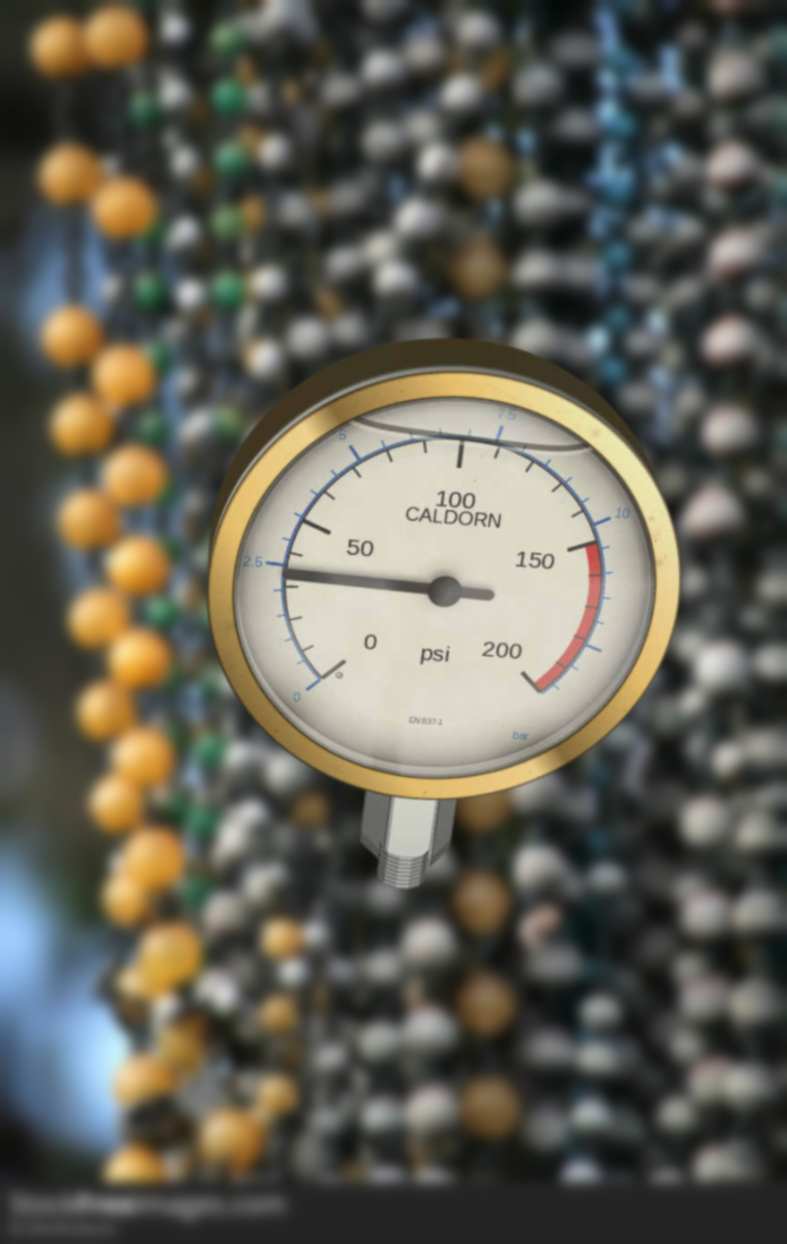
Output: 35
